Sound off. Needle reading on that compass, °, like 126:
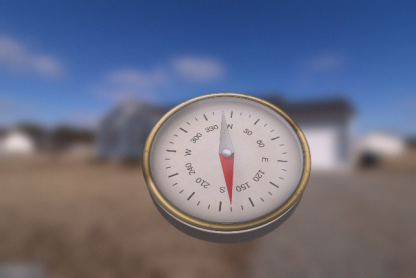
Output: 170
